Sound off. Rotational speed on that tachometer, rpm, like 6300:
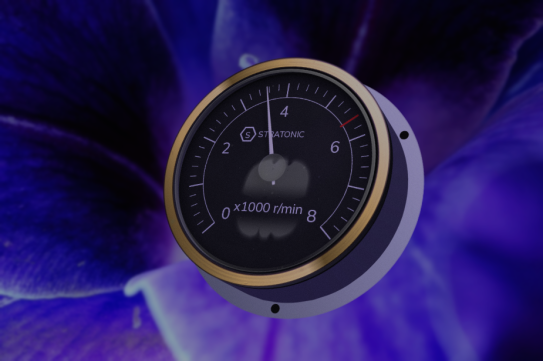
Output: 3600
